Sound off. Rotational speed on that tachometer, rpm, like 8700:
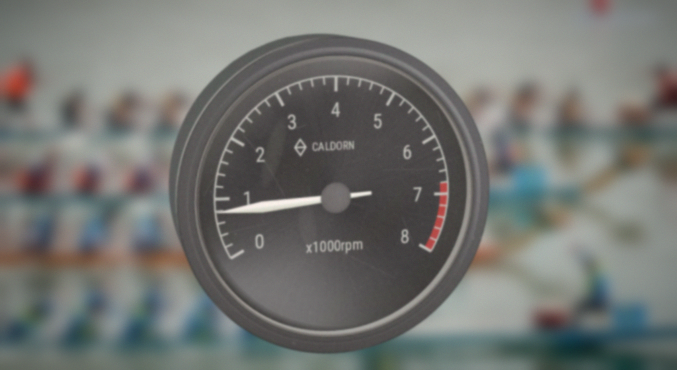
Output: 800
